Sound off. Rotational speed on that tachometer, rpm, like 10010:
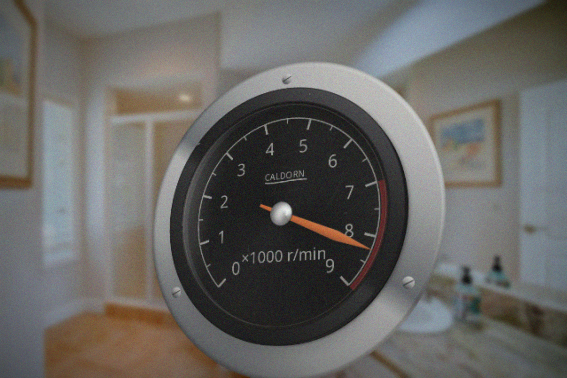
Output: 8250
